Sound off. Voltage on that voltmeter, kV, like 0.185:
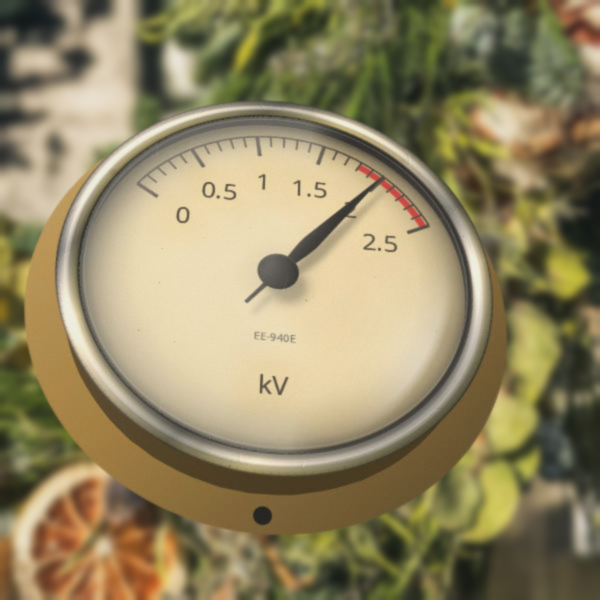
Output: 2
